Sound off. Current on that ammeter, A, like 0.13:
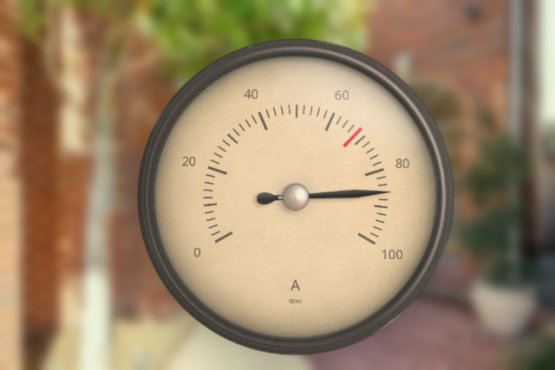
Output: 86
